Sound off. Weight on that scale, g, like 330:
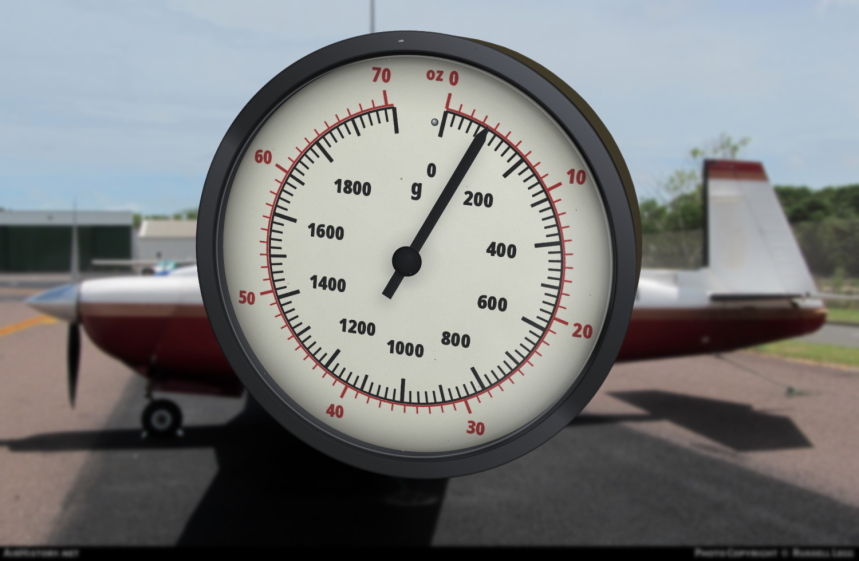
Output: 100
